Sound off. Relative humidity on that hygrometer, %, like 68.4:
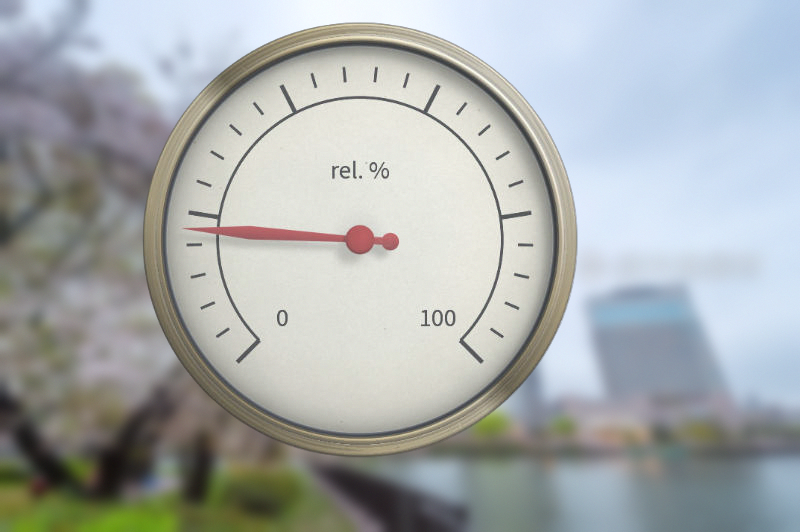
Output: 18
